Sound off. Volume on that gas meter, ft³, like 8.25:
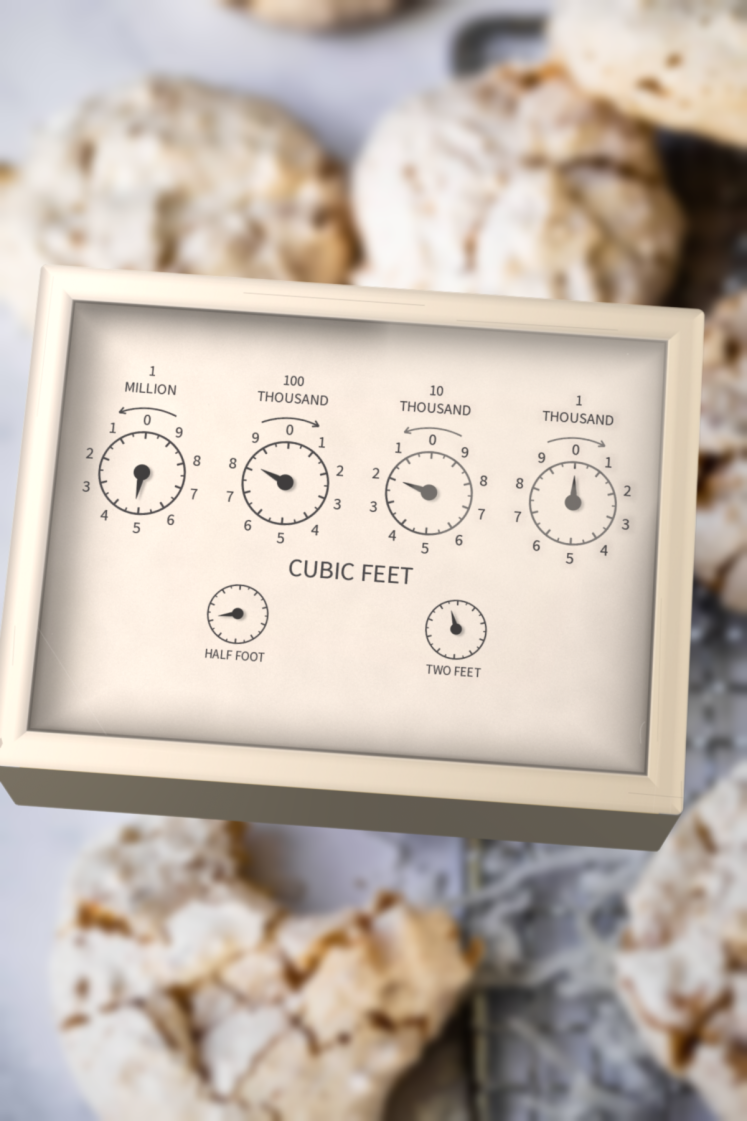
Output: 482000
